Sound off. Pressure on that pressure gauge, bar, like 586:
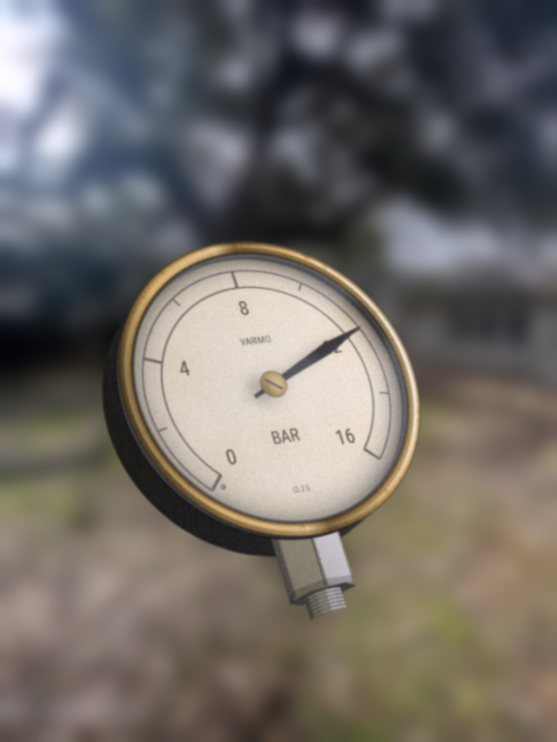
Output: 12
